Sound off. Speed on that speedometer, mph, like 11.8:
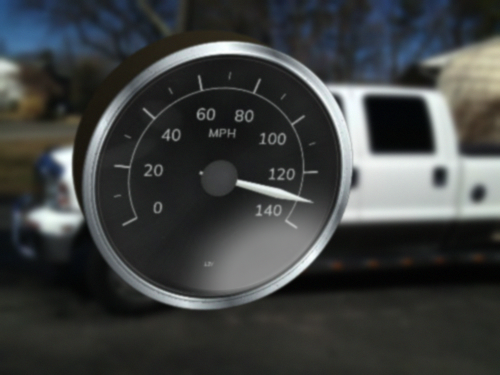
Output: 130
